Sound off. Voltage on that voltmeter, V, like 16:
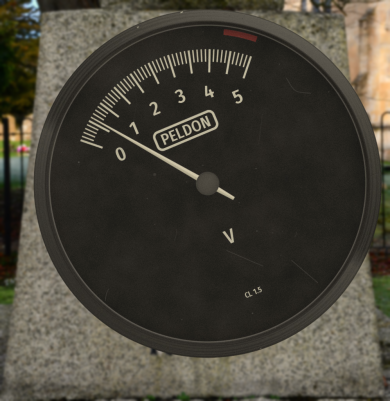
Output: 0.6
